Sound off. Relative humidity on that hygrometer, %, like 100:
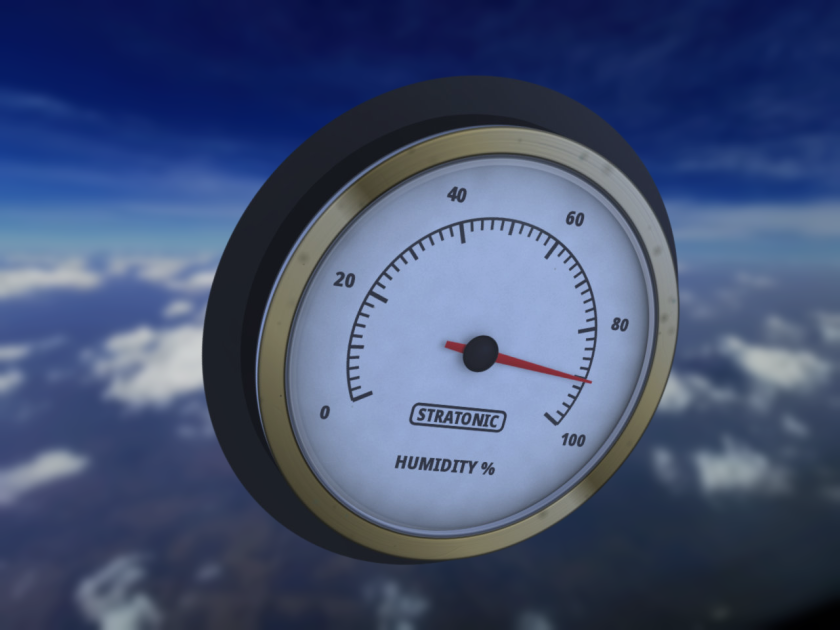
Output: 90
